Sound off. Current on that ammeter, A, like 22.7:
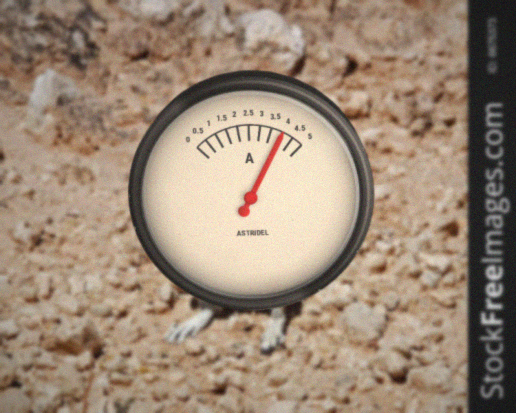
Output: 4
